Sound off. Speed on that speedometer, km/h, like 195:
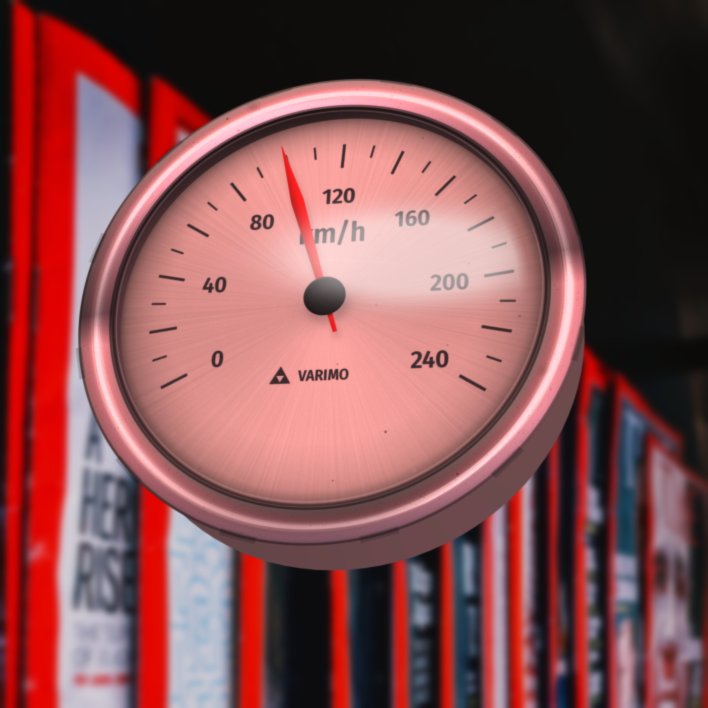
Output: 100
